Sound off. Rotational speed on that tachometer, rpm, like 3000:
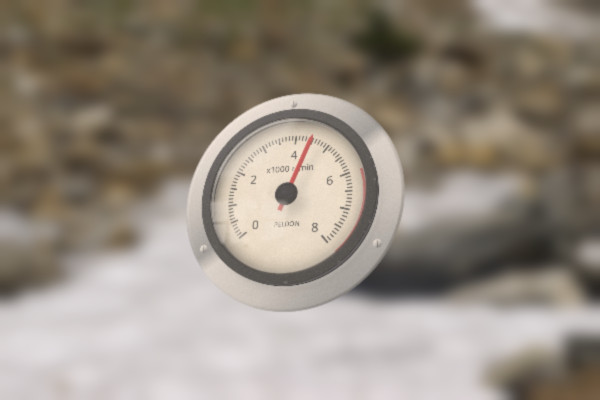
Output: 4500
